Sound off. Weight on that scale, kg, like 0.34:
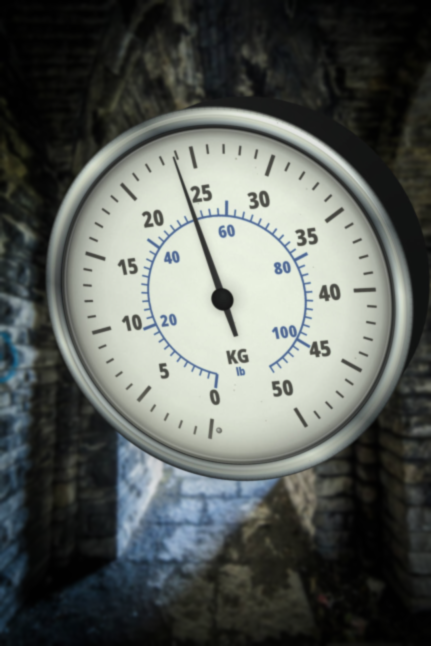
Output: 24
